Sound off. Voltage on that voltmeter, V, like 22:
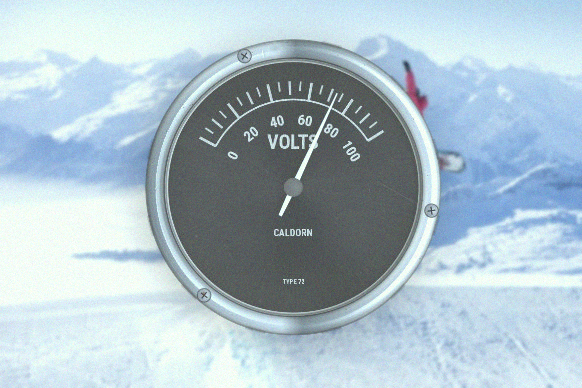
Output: 72.5
